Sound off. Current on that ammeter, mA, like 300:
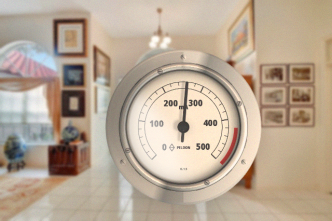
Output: 260
